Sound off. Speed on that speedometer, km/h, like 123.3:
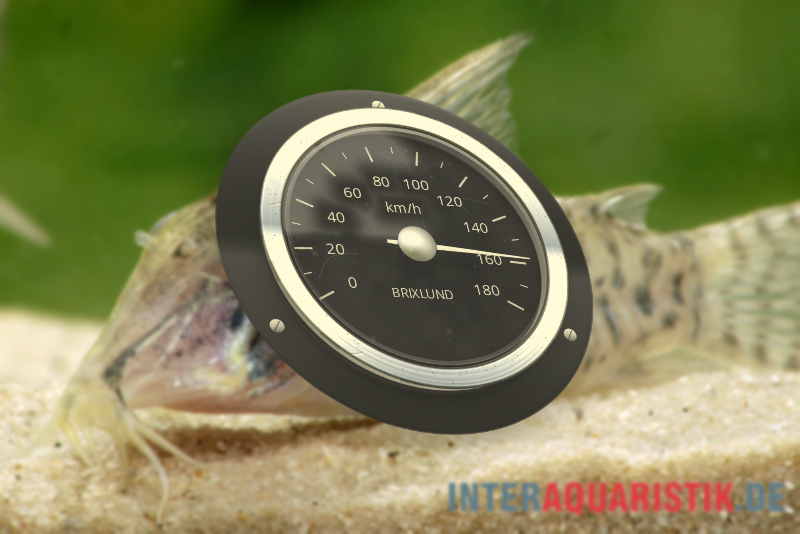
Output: 160
